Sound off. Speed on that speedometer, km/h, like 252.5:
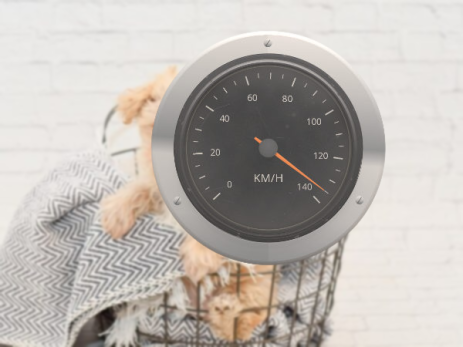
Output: 135
